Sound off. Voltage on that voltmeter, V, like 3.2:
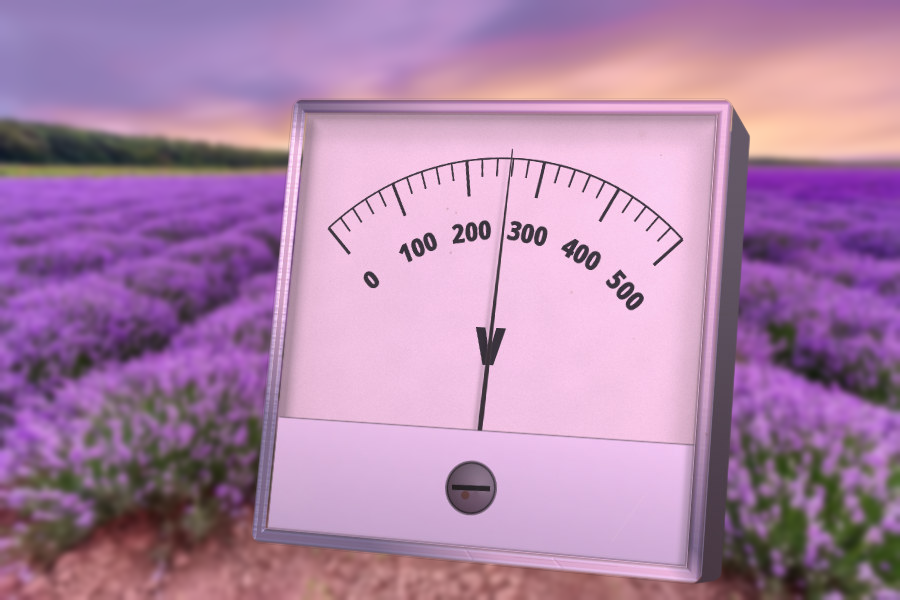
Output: 260
